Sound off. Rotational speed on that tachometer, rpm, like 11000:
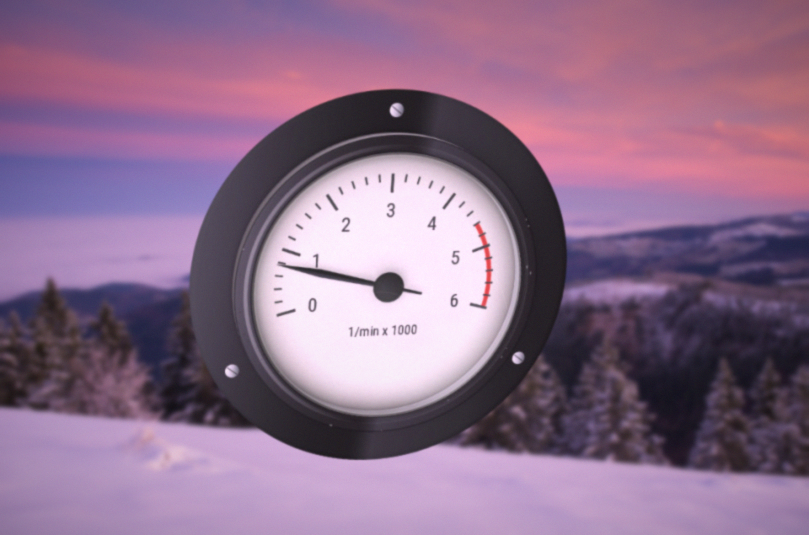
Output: 800
